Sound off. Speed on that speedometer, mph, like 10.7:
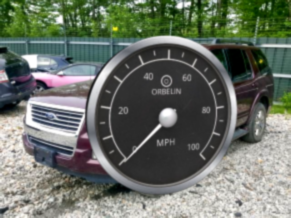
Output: 0
